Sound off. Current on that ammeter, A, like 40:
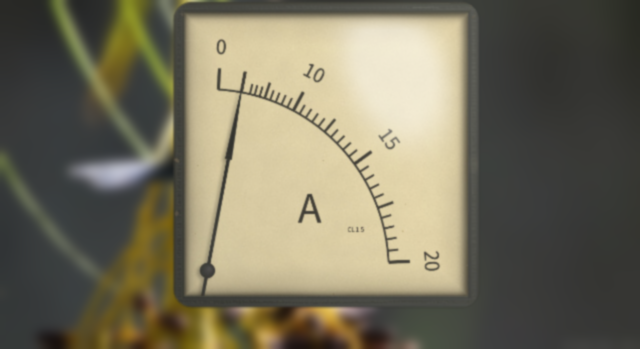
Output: 5
